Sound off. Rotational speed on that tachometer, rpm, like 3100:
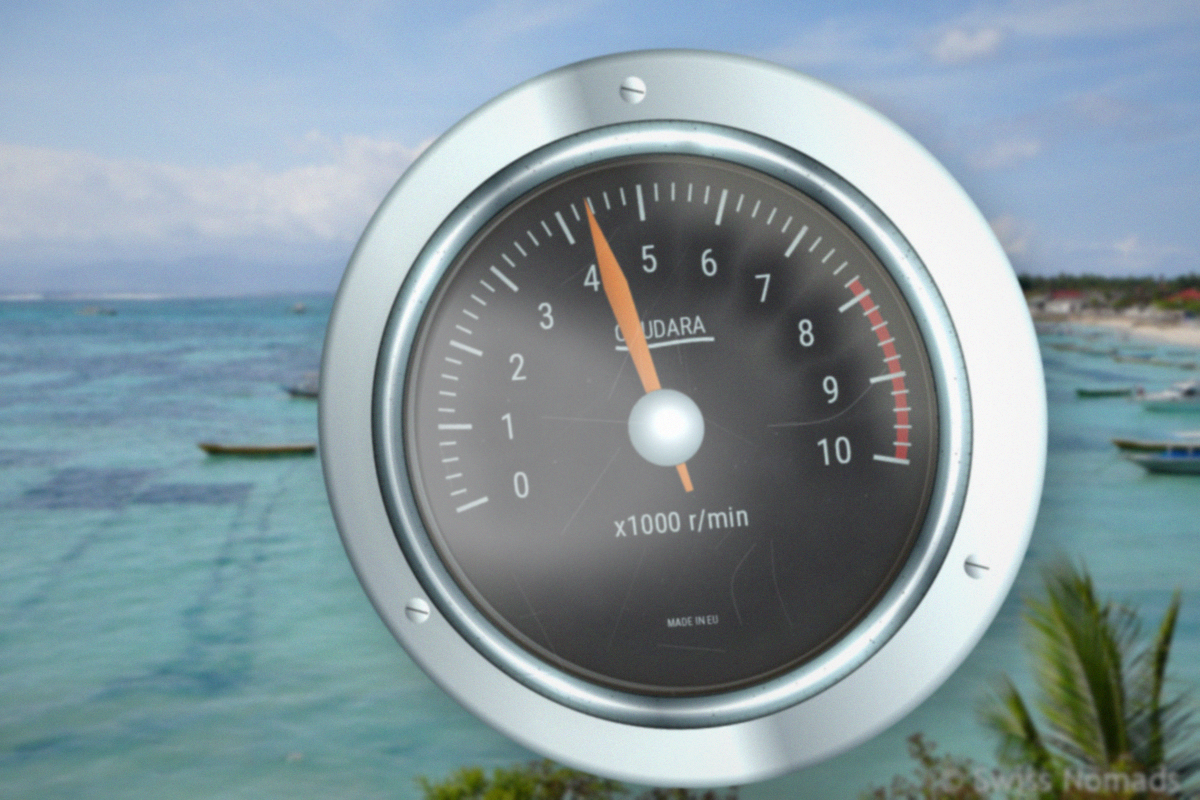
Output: 4400
